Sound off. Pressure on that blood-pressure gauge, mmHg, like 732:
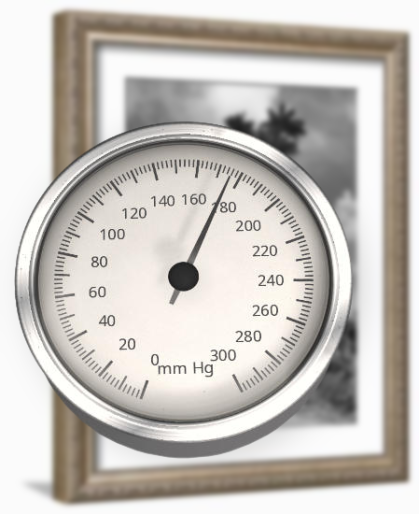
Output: 176
